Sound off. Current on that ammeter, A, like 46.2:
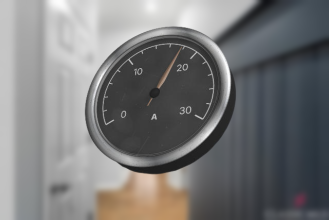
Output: 18
